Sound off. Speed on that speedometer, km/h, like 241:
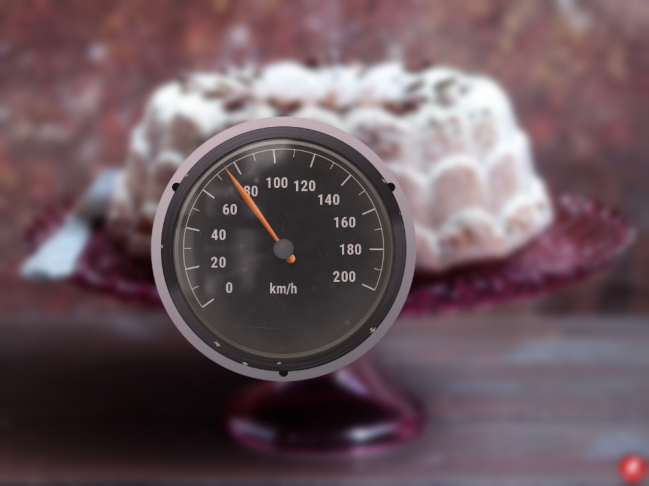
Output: 75
